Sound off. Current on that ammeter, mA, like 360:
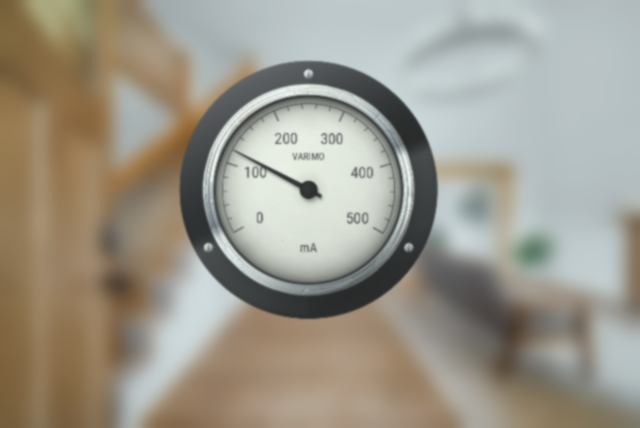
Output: 120
